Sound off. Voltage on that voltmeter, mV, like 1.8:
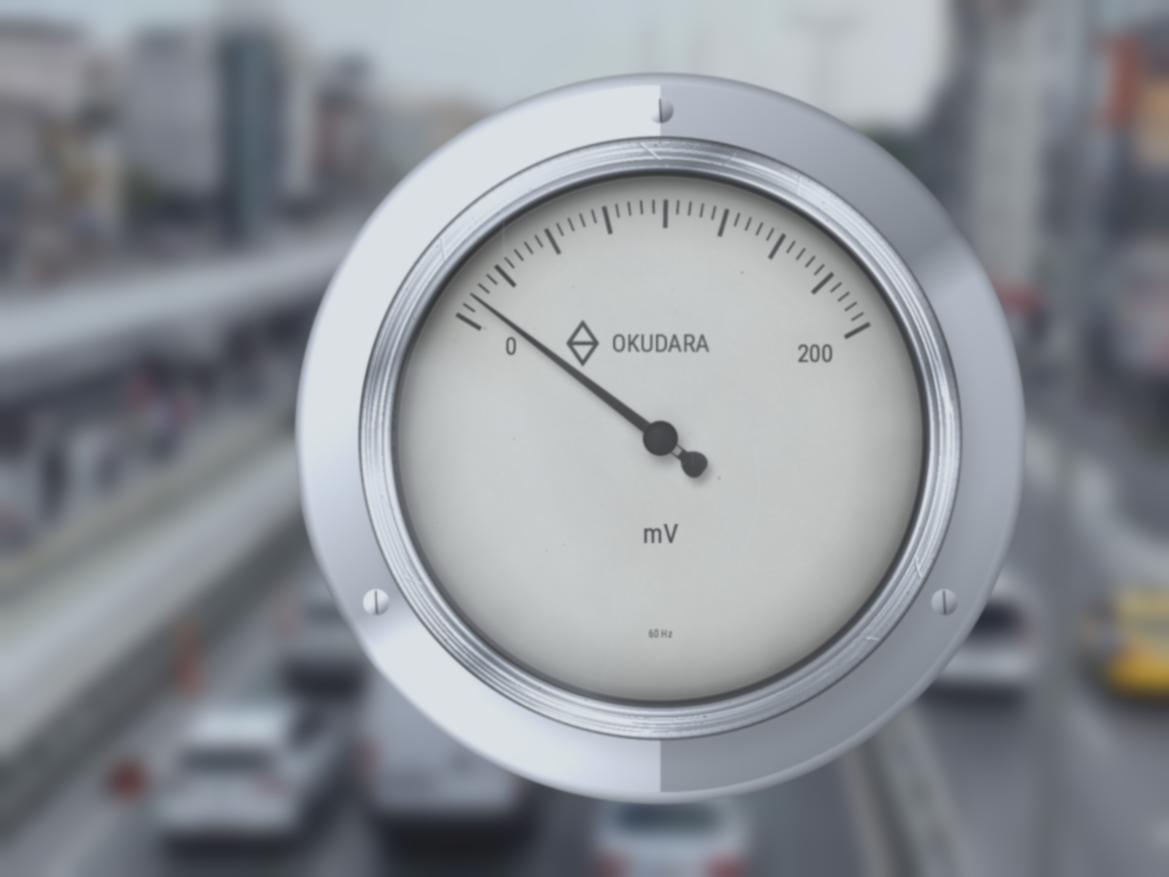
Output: 10
